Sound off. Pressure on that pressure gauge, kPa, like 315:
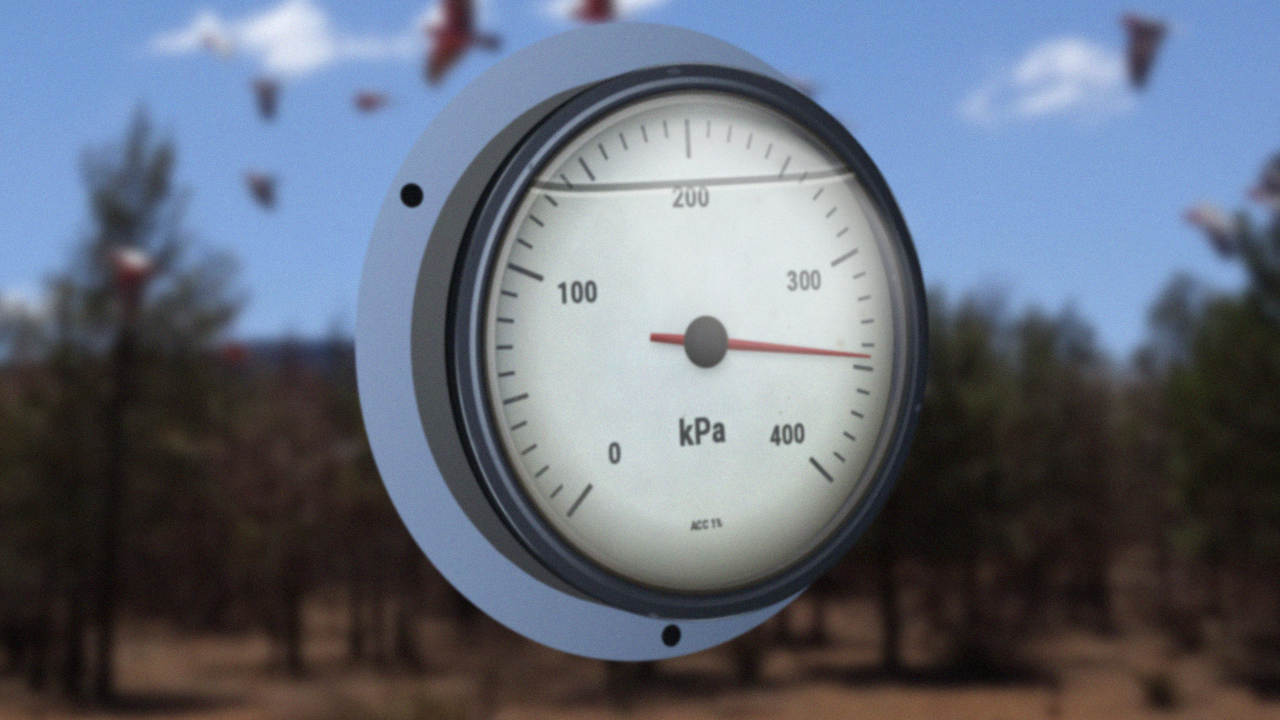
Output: 345
